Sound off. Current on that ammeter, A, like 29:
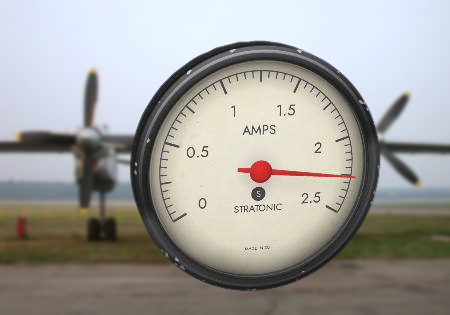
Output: 2.25
